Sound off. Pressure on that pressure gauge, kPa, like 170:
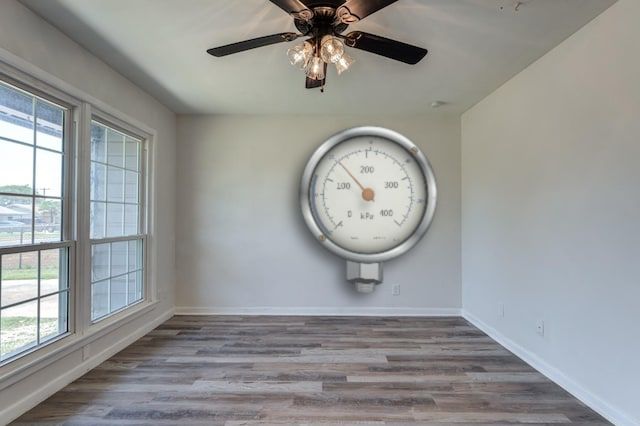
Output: 140
